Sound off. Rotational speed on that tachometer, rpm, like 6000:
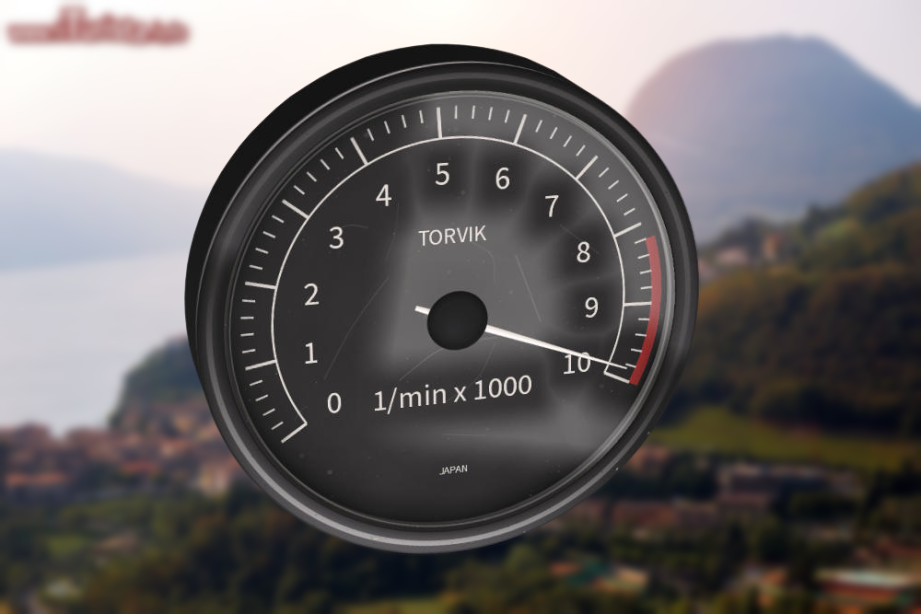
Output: 9800
